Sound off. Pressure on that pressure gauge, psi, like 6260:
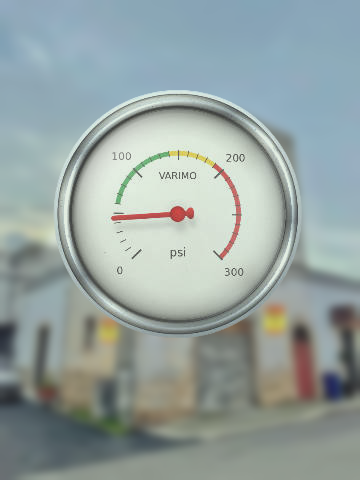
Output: 45
